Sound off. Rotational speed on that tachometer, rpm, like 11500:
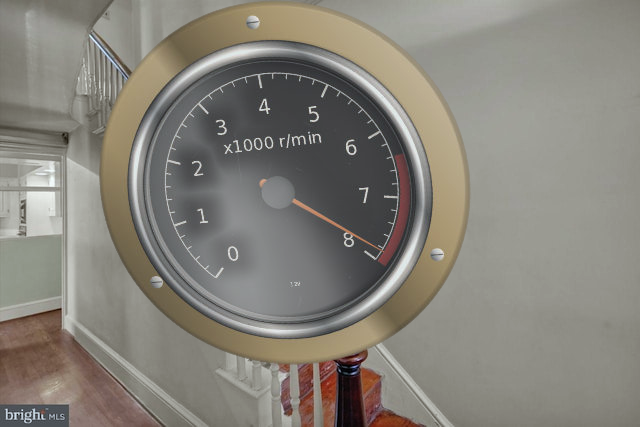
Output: 7800
